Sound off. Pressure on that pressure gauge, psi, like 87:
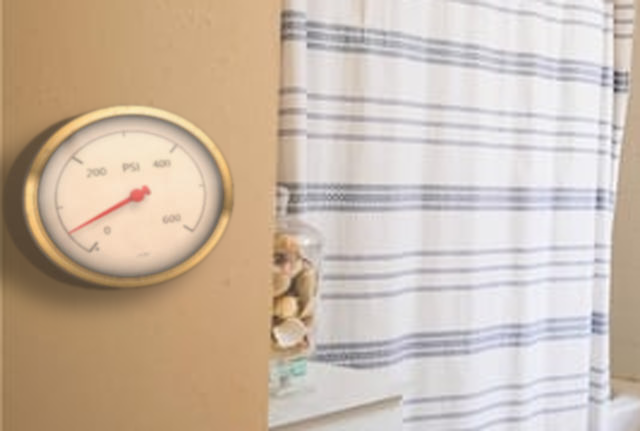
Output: 50
